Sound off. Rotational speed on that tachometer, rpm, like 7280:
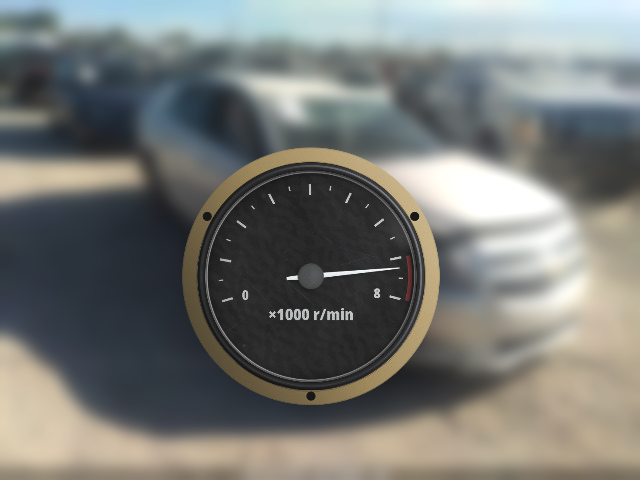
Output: 7250
